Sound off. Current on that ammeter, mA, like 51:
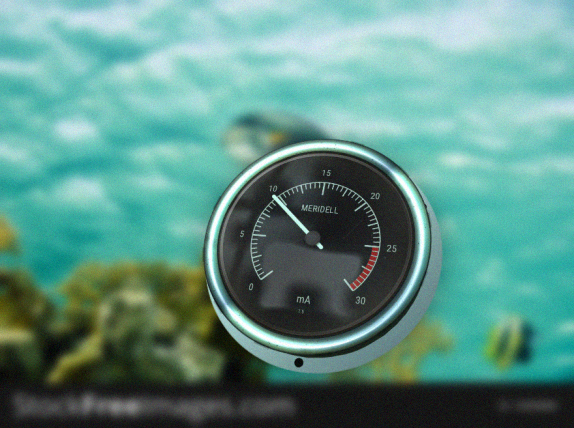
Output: 9.5
